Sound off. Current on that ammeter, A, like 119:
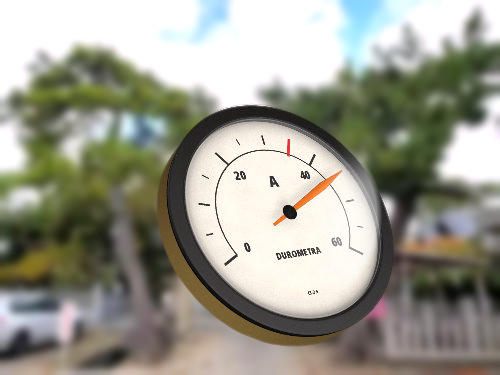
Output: 45
